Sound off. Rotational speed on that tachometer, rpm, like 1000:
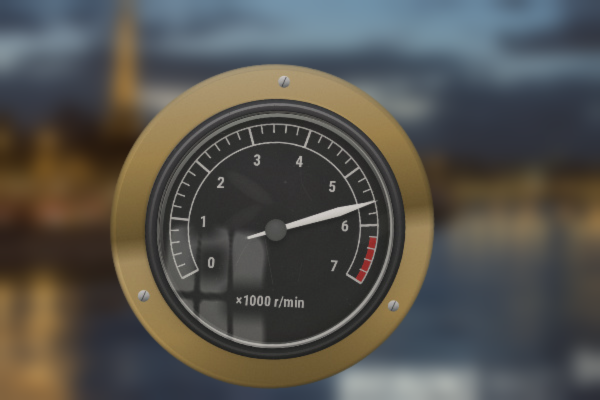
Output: 5600
